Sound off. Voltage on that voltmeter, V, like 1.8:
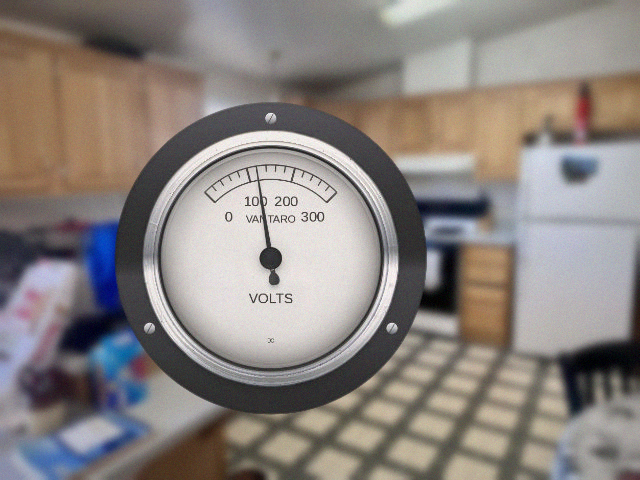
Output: 120
